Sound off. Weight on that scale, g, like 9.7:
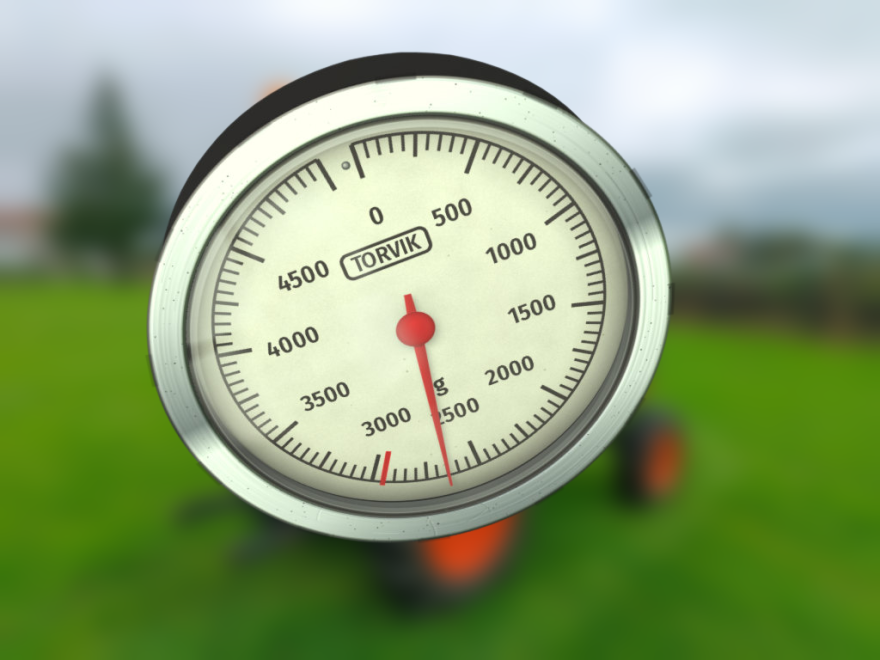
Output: 2650
